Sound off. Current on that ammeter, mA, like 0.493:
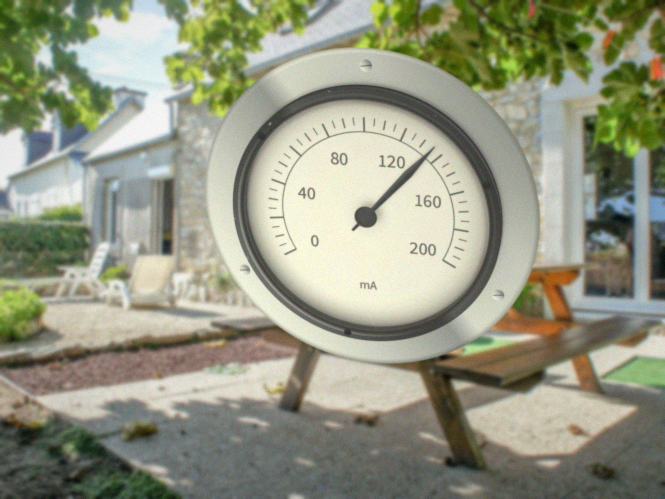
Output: 135
